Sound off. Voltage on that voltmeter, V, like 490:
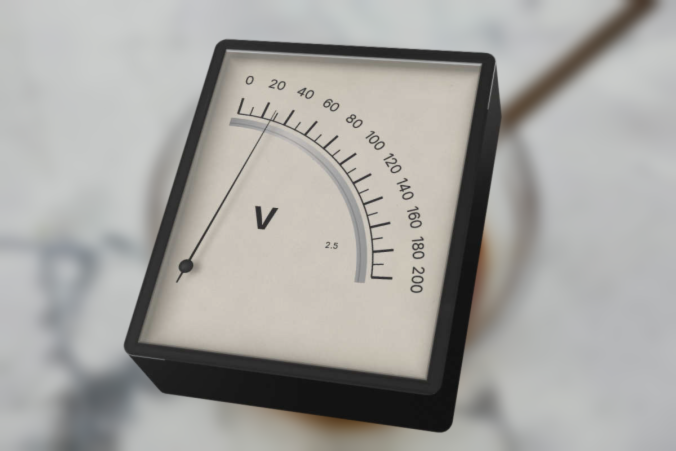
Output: 30
